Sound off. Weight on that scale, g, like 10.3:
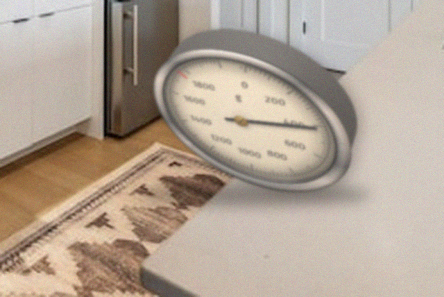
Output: 400
